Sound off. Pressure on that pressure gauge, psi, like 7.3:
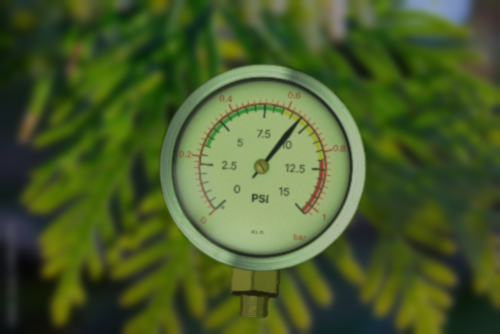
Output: 9.5
